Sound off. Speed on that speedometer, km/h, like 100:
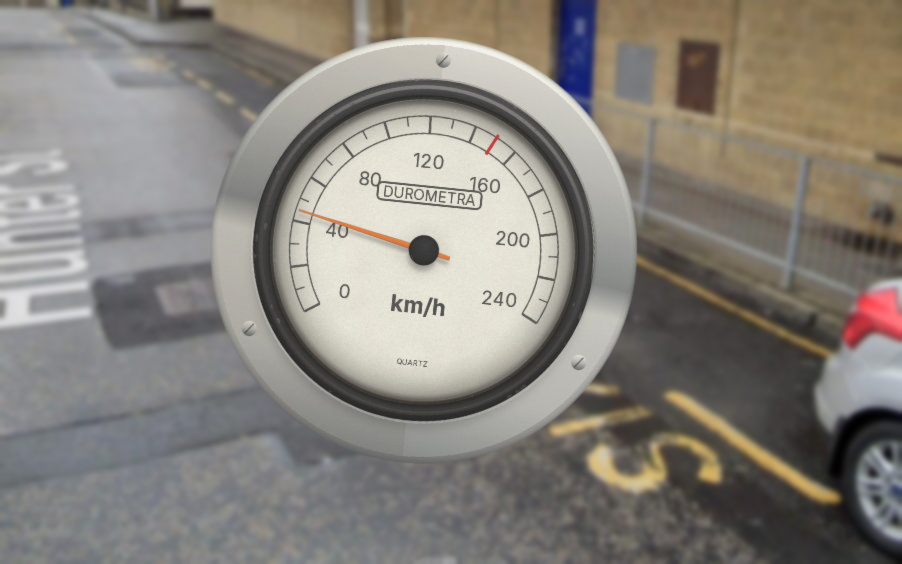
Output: 45
